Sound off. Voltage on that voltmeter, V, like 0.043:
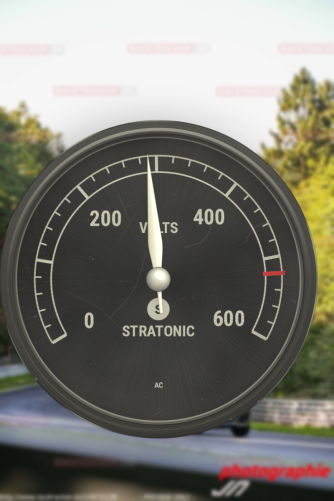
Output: 290
